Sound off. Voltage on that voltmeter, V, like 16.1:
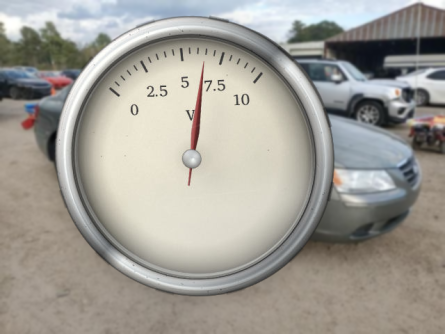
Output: 6.5
